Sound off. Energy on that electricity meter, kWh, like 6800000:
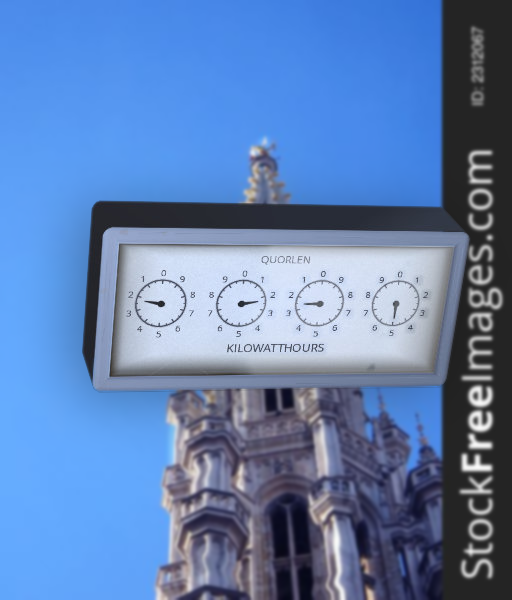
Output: 2225
